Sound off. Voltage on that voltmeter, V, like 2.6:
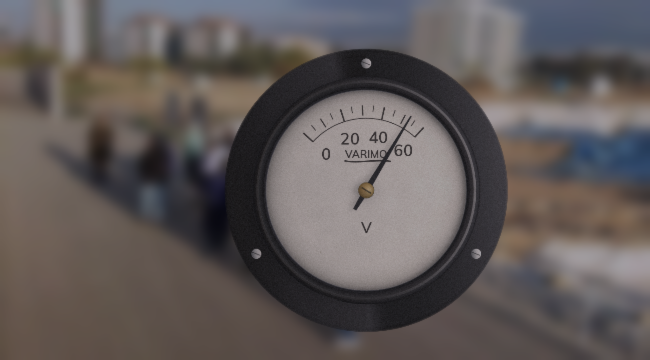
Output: 52.5
